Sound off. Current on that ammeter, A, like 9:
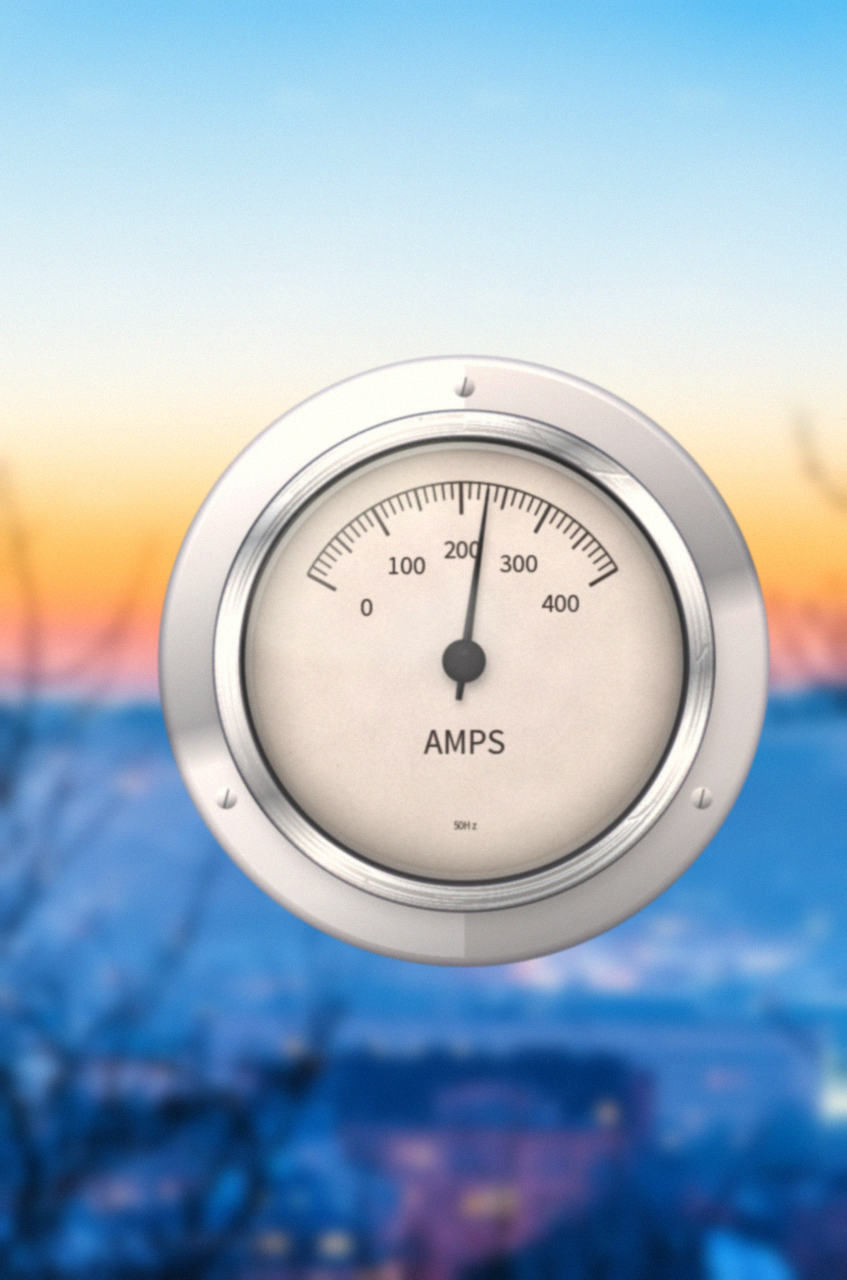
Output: 230
